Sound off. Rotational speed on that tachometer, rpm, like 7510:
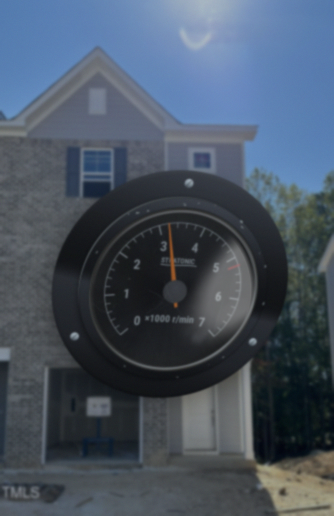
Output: 3200
